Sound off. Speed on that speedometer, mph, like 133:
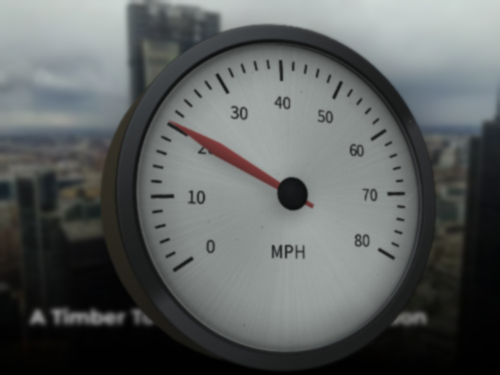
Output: 20
